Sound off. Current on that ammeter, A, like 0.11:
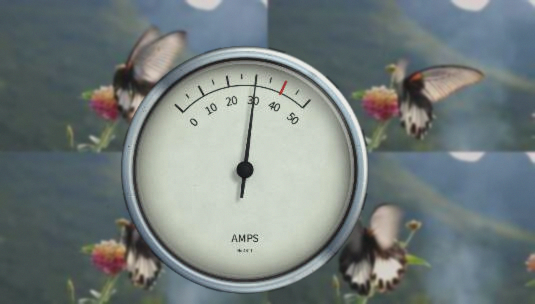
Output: 30
